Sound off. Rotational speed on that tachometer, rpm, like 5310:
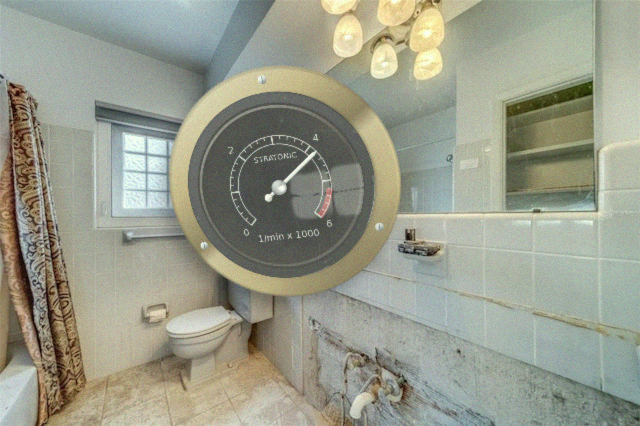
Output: 4200
